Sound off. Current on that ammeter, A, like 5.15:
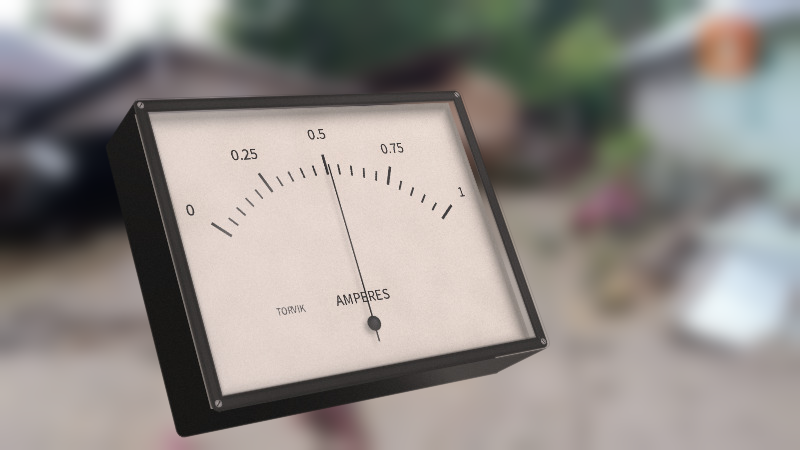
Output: 0.5
